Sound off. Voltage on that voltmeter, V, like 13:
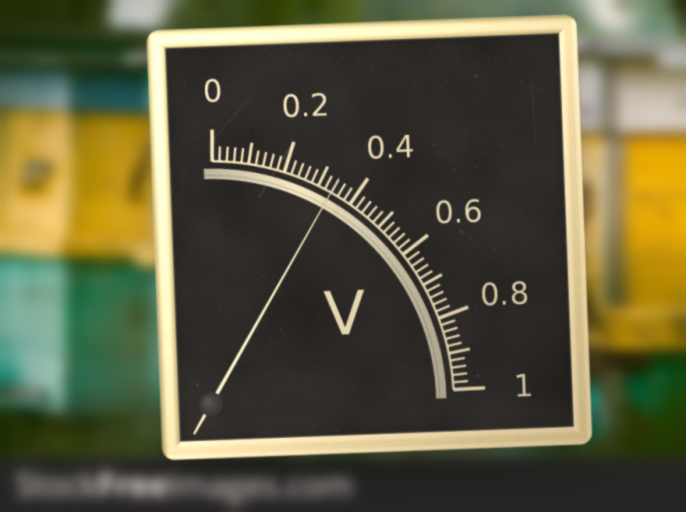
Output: 0.34
